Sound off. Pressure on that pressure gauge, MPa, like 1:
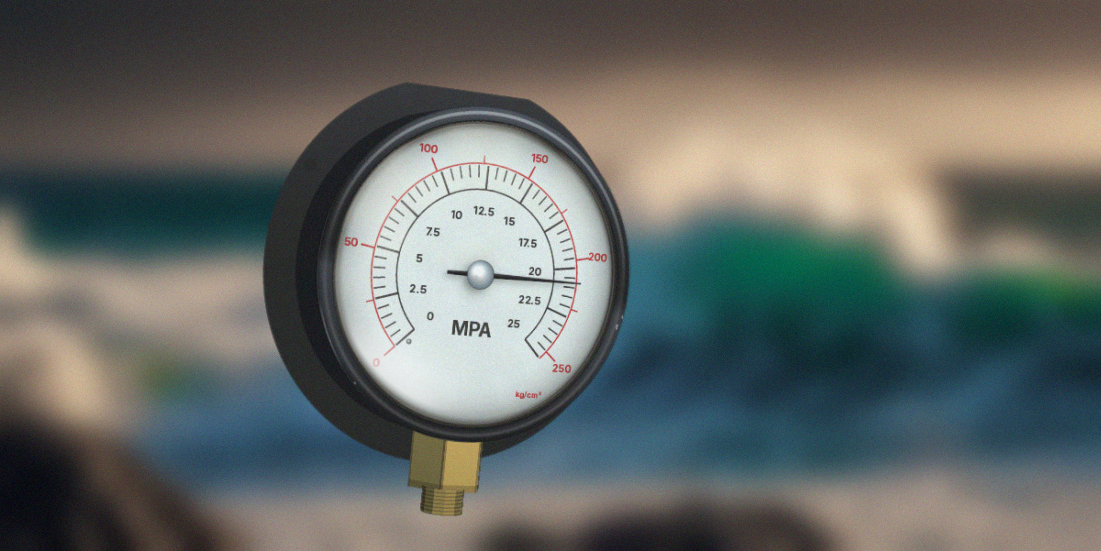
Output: 20.75
